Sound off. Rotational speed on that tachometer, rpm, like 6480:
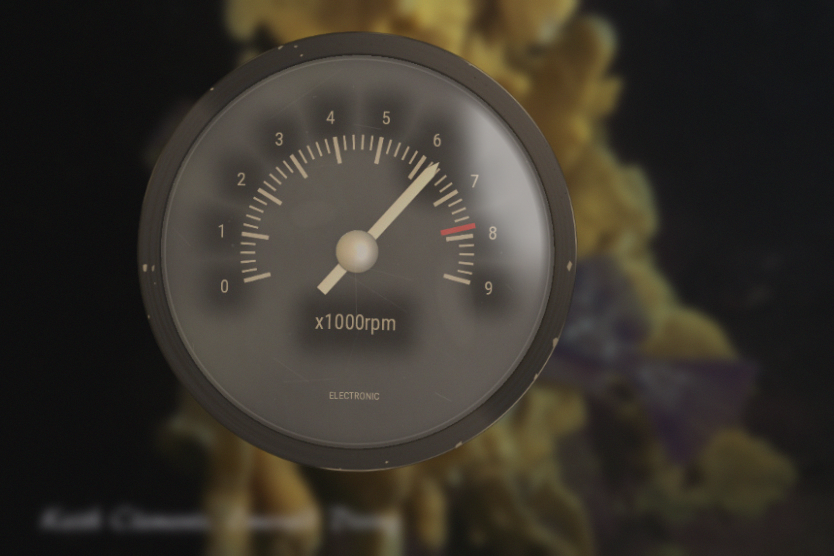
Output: 6300
